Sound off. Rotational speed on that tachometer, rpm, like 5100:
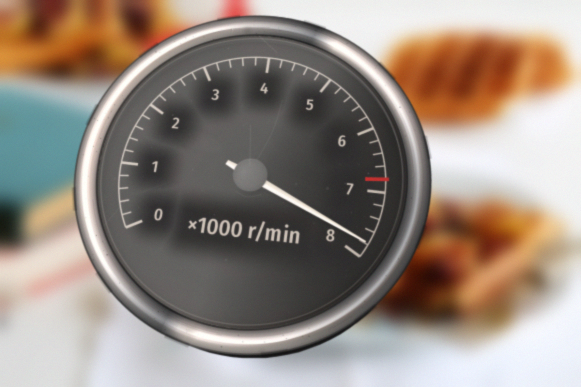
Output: 7800
